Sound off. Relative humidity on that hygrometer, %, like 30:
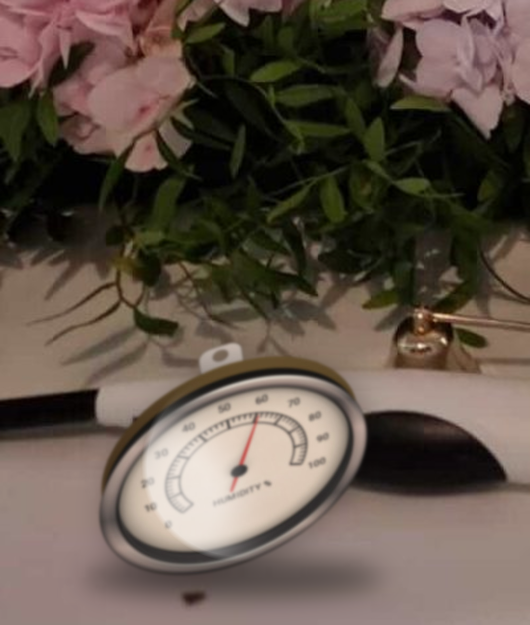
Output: 60
